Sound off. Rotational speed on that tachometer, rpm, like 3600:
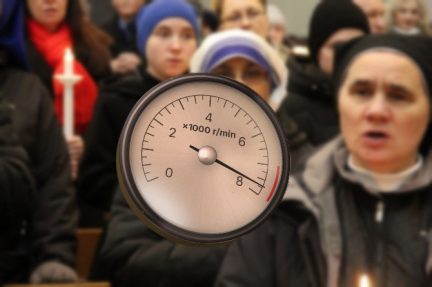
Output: 7750
